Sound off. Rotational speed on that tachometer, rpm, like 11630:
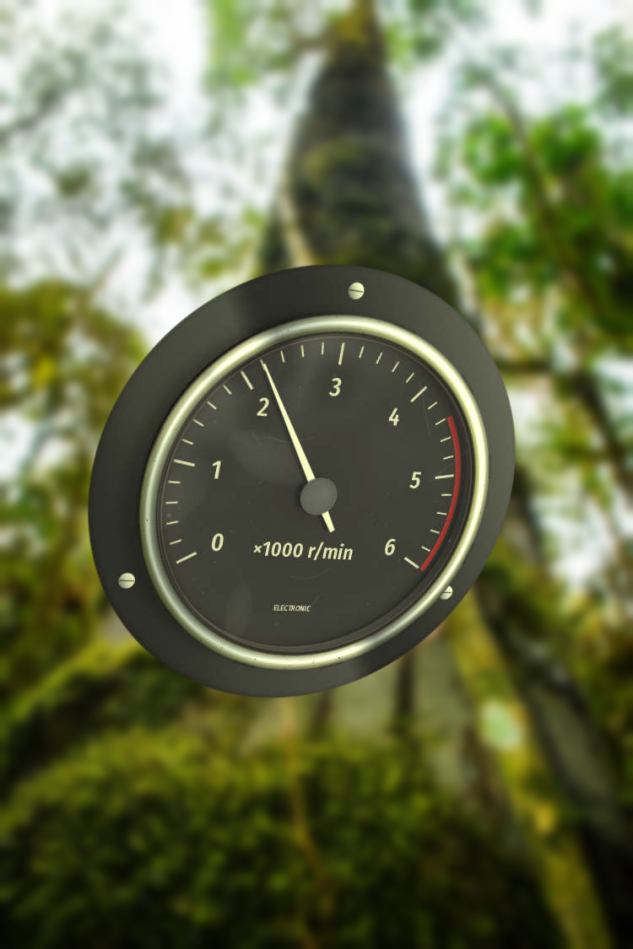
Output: 2200
